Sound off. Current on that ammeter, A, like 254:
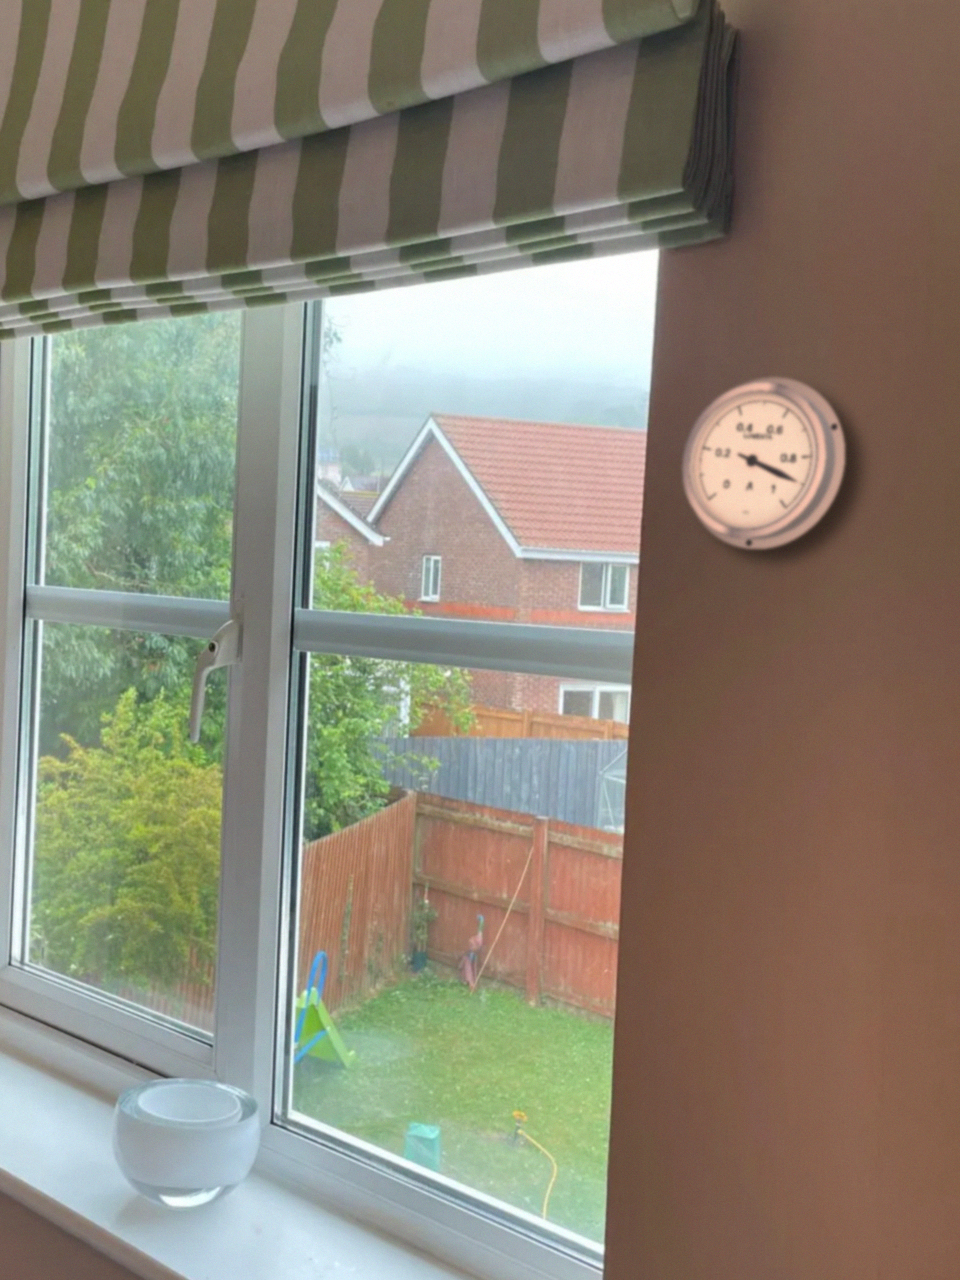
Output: 0.9
